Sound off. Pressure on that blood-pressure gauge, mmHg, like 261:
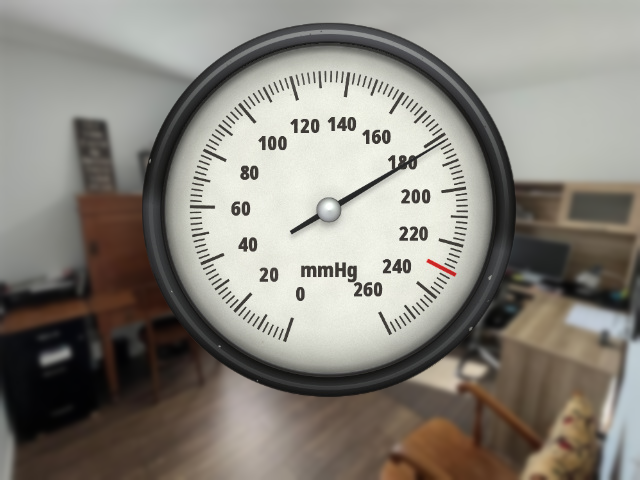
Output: 182
